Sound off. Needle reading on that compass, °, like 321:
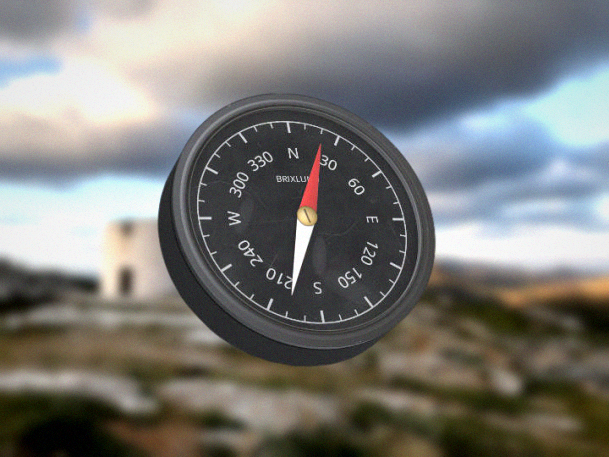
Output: 20
